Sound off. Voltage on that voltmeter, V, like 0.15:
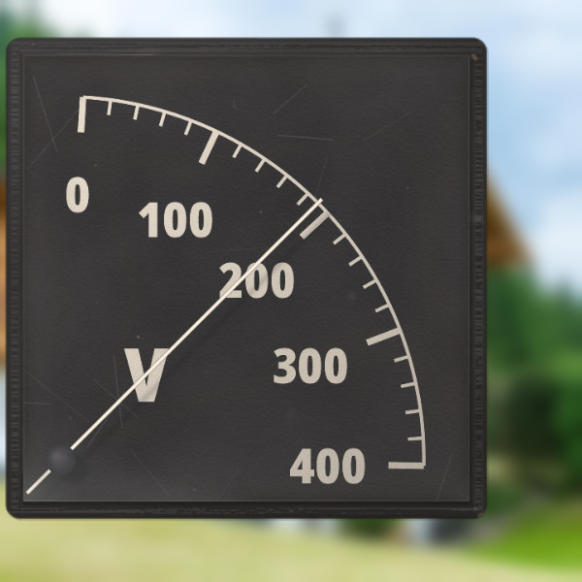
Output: 190
